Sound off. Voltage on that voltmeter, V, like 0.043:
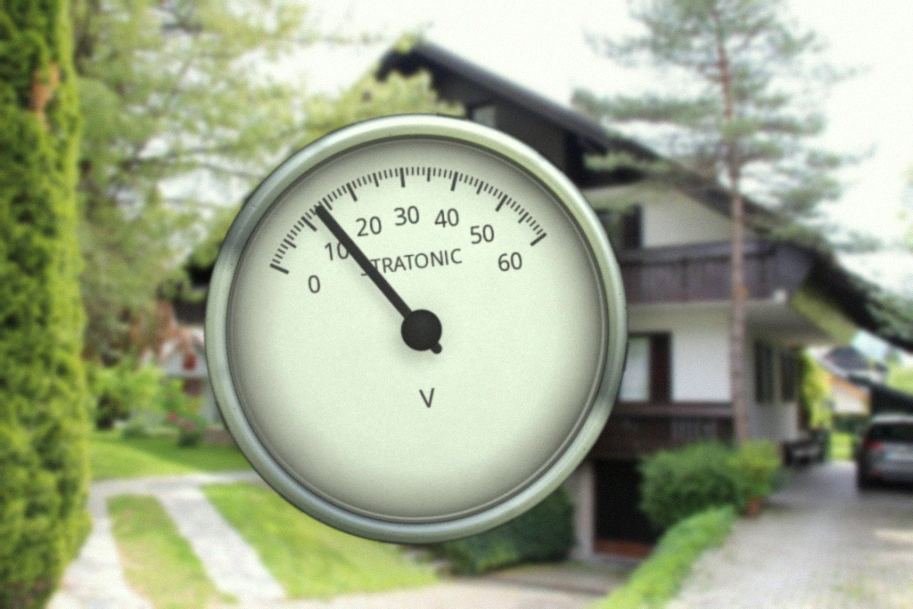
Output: 13
